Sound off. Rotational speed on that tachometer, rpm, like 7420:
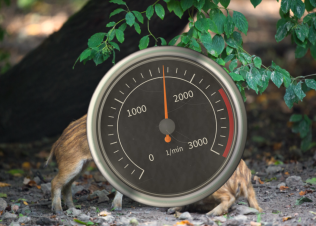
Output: 1650
